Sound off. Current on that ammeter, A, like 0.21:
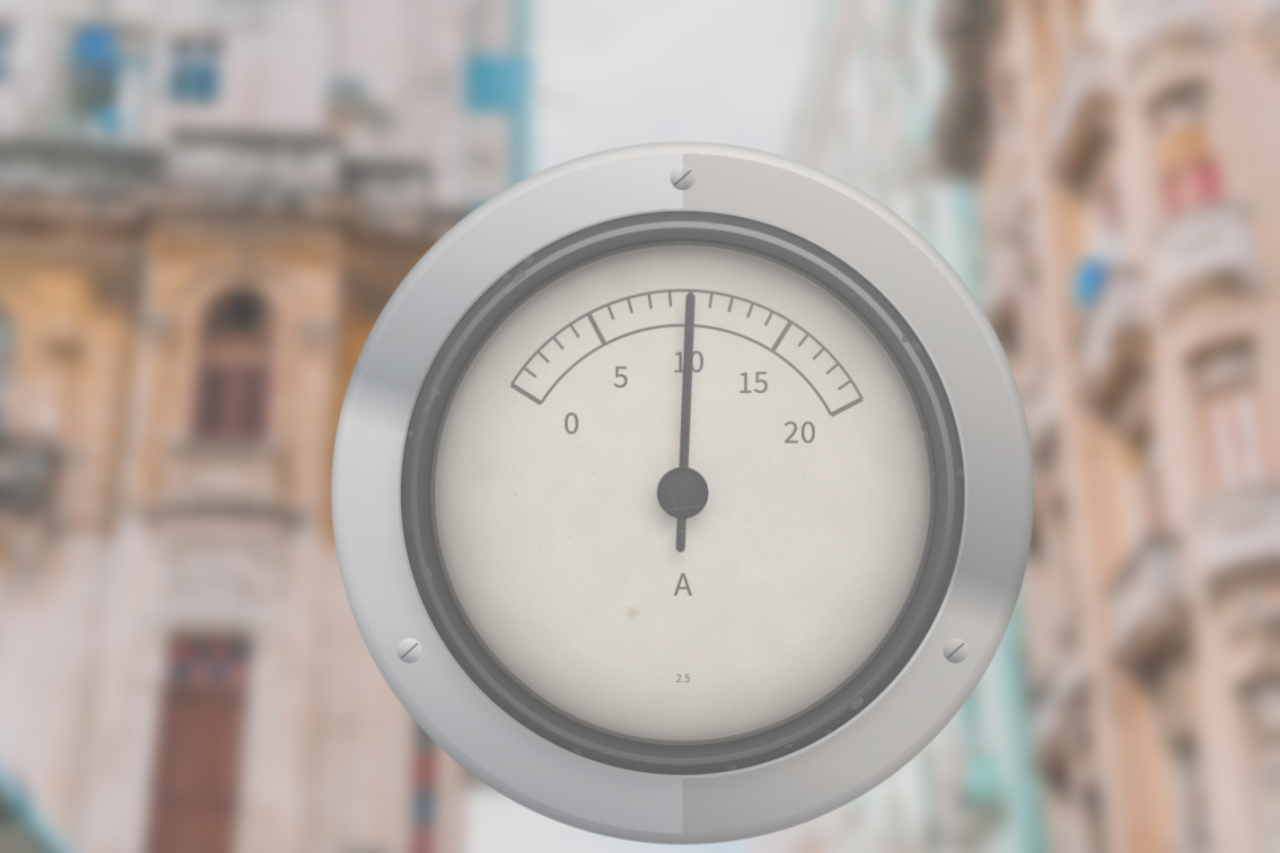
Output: 10
